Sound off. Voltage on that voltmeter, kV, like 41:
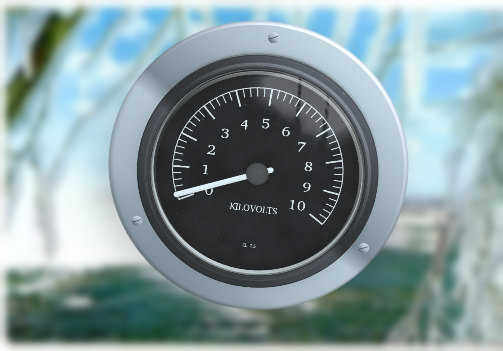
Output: 0.2
